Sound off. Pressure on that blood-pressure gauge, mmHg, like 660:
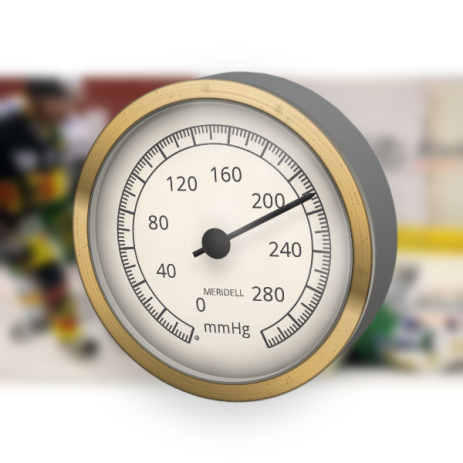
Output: 212
